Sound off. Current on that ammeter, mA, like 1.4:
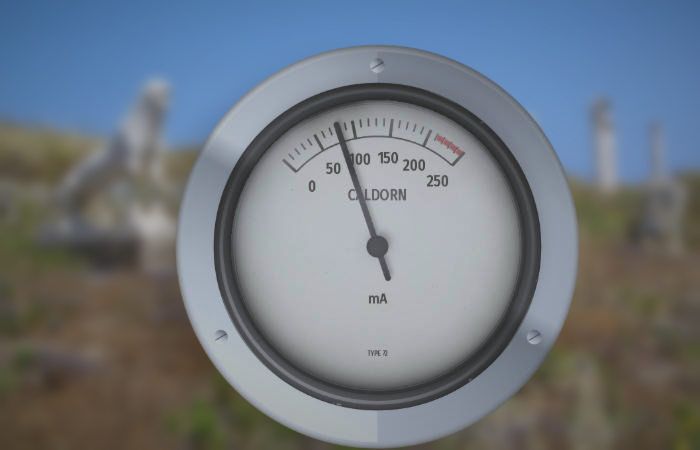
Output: 80
